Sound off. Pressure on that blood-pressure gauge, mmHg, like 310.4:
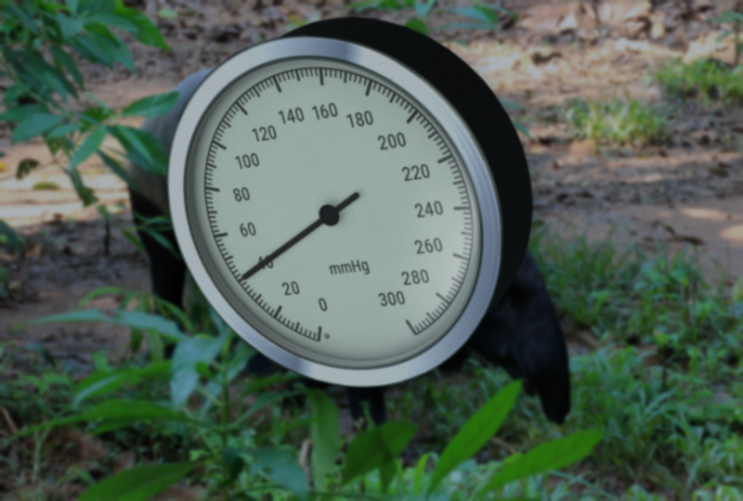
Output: 40
